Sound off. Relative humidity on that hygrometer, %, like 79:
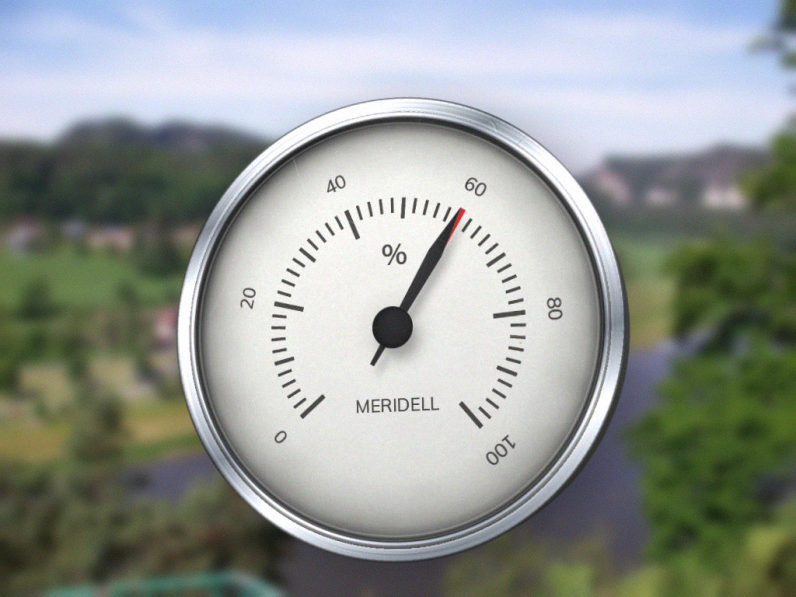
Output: 60
